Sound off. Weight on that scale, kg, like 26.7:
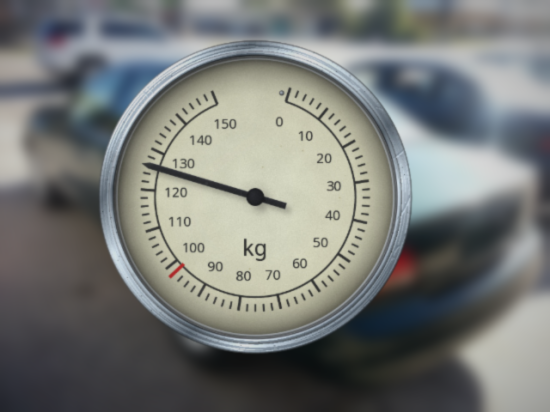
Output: 126
